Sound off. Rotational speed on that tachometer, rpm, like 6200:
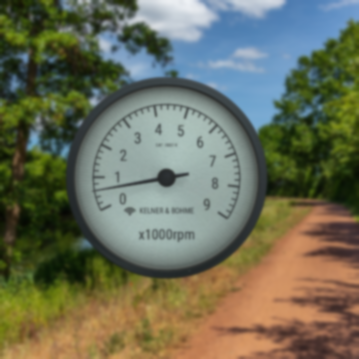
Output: 600
